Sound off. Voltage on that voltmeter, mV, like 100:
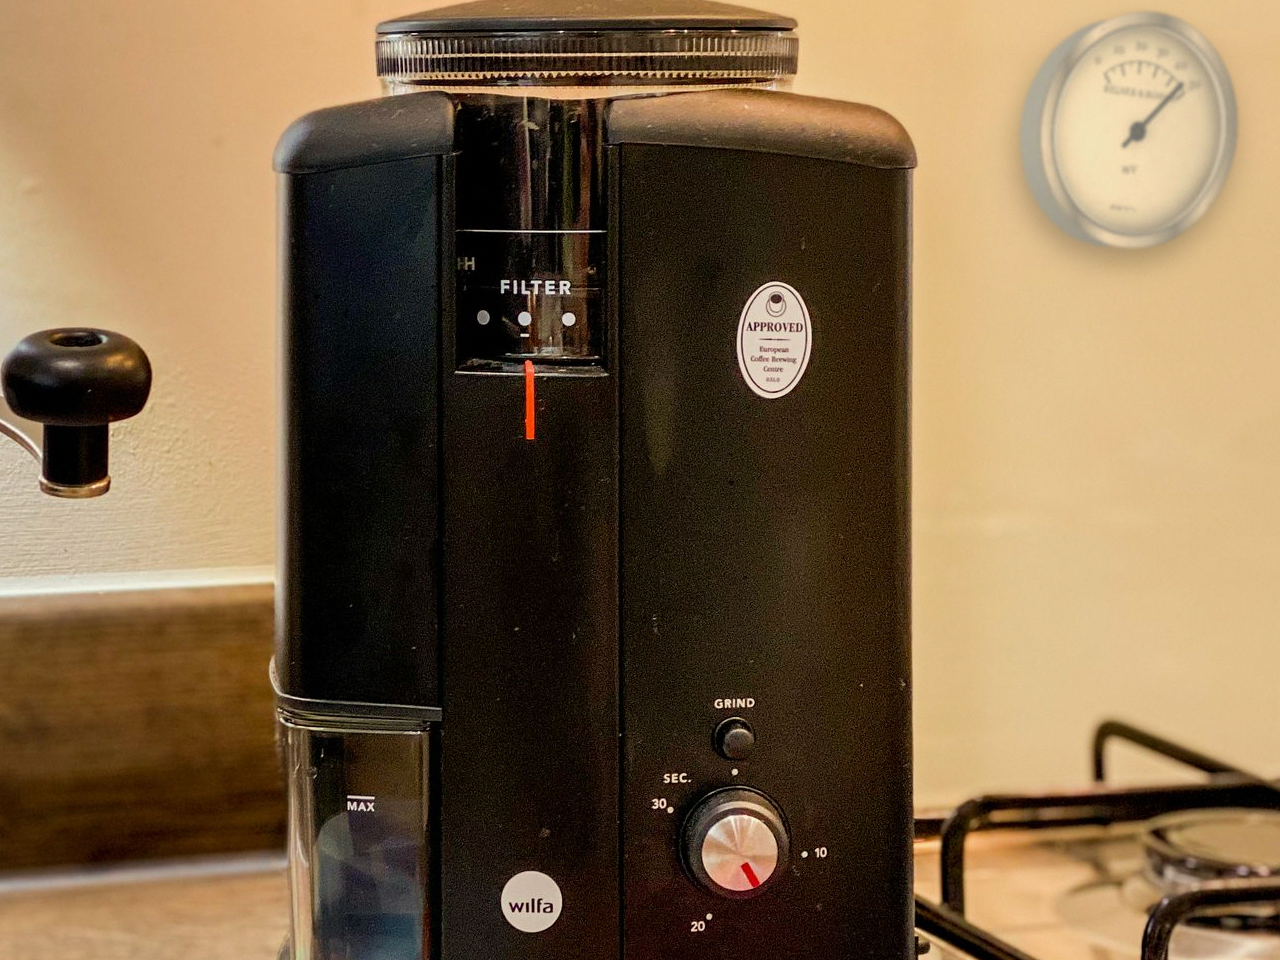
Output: 45
